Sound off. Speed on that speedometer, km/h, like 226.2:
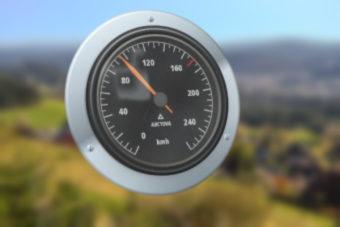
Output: 95
